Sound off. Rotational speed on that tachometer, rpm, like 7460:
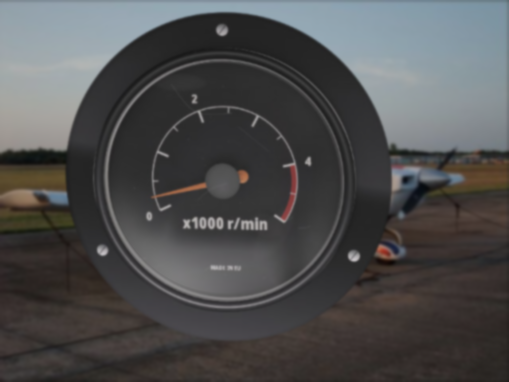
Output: 250
